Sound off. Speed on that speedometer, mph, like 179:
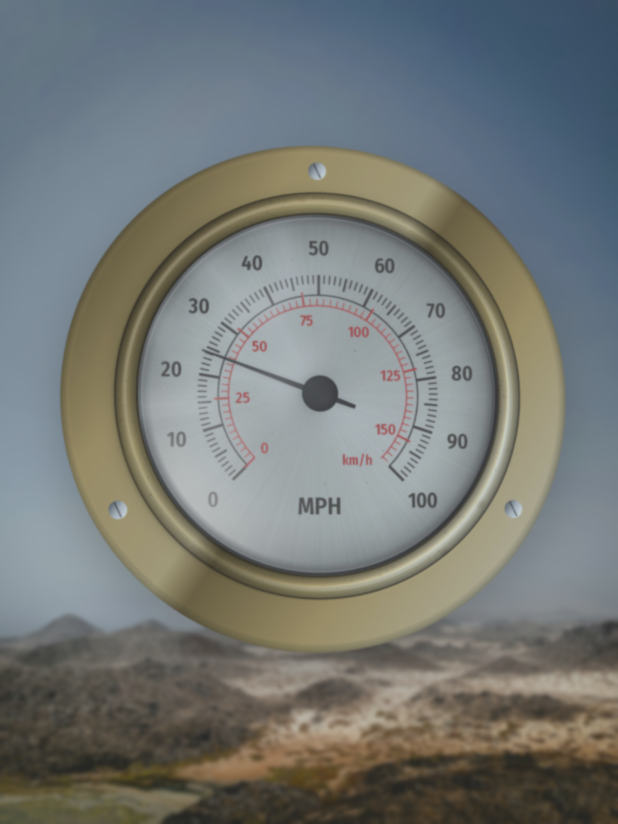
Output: 24
